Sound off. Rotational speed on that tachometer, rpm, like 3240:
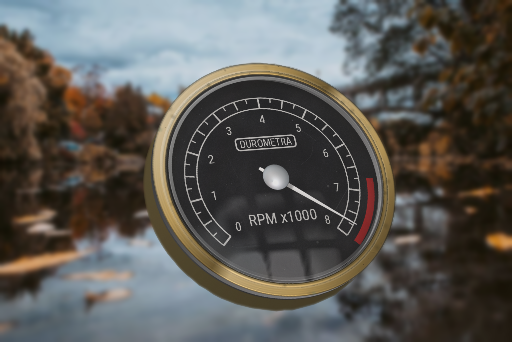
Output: 7750
